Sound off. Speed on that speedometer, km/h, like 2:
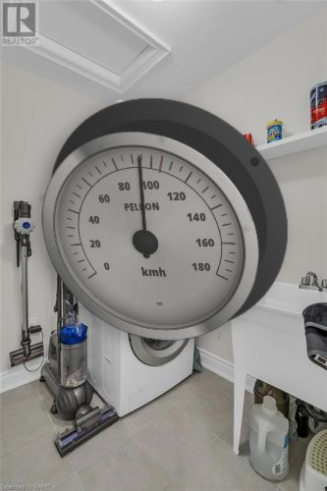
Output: 95
